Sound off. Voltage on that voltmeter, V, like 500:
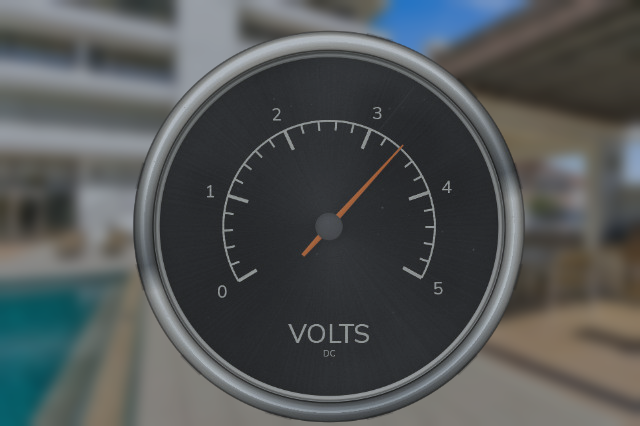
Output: 3.4
